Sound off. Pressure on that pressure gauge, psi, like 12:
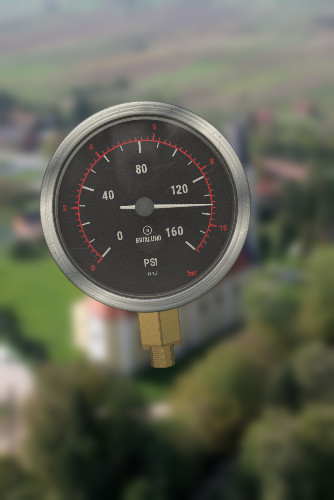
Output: 135
